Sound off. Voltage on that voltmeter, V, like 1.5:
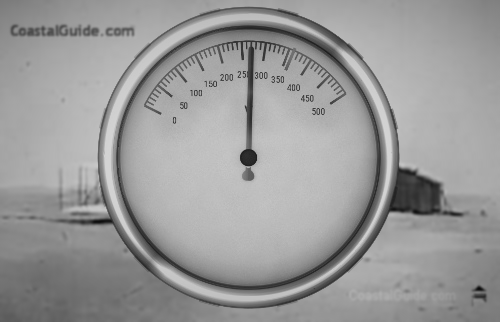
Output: 270
